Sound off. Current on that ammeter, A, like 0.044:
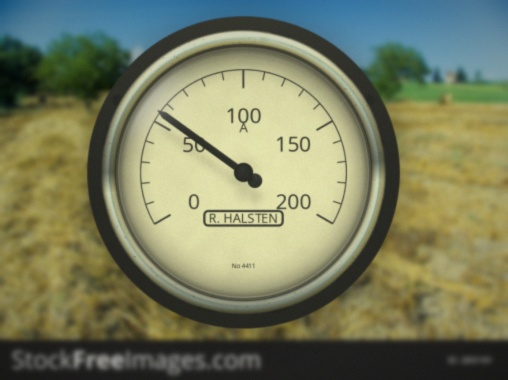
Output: 55
